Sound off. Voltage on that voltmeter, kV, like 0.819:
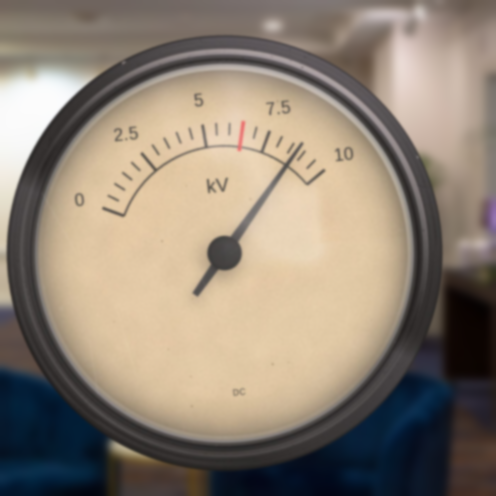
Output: 8.75
